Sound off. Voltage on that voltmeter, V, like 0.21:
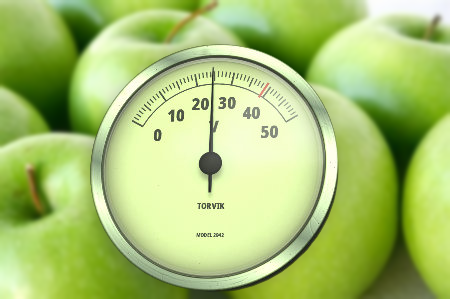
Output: 25
